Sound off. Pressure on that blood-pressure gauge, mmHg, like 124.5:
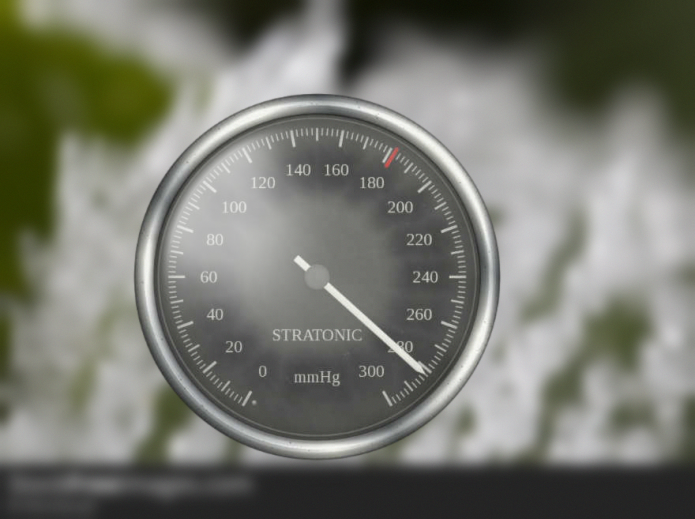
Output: 282
